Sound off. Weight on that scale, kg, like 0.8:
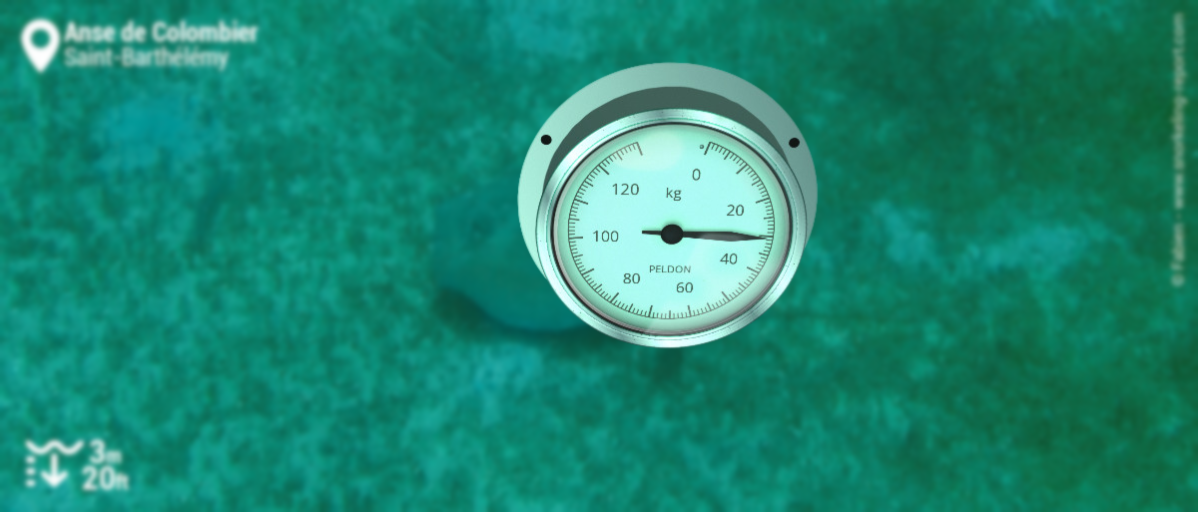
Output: 30
